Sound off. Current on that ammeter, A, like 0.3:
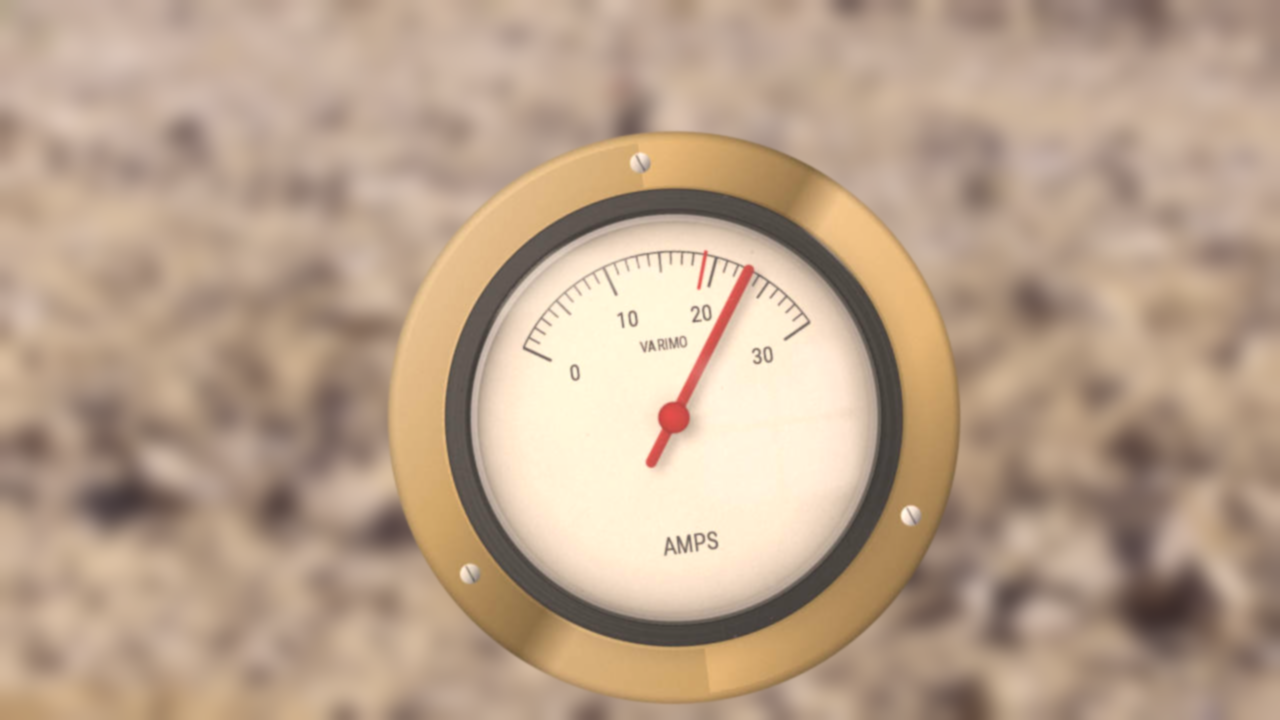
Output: 23
